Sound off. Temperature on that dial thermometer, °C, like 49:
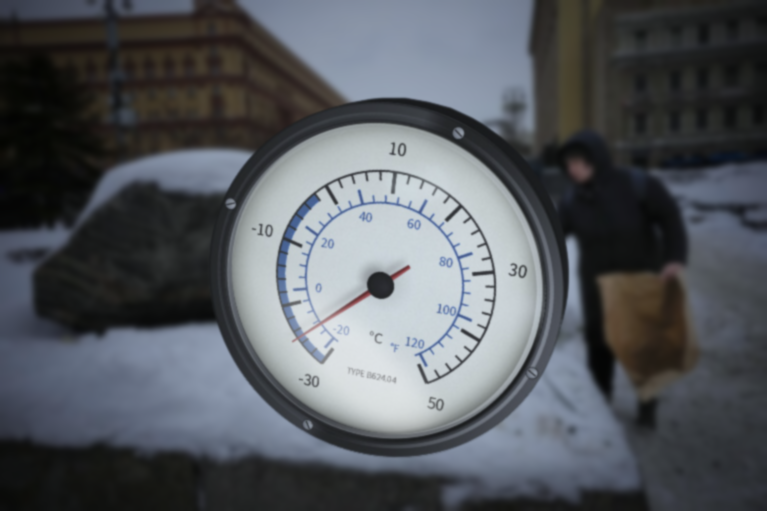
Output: -25
